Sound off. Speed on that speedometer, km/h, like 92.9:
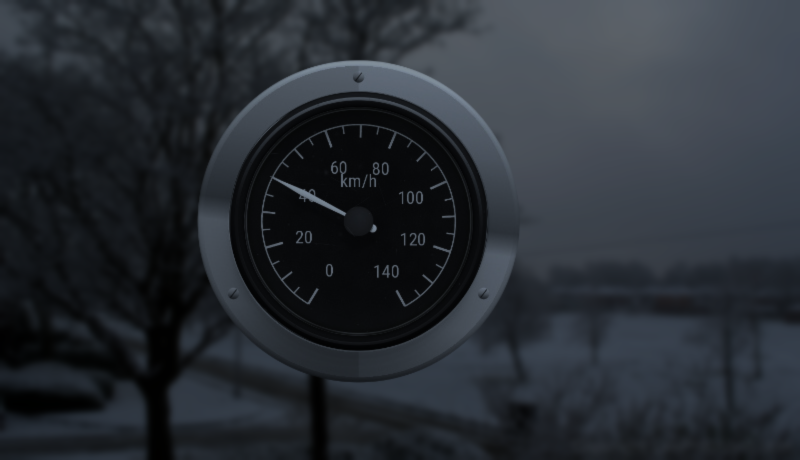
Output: 40
